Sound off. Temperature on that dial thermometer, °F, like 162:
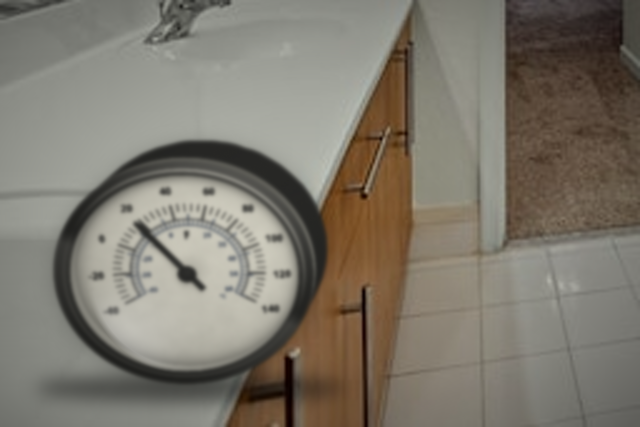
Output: 20
